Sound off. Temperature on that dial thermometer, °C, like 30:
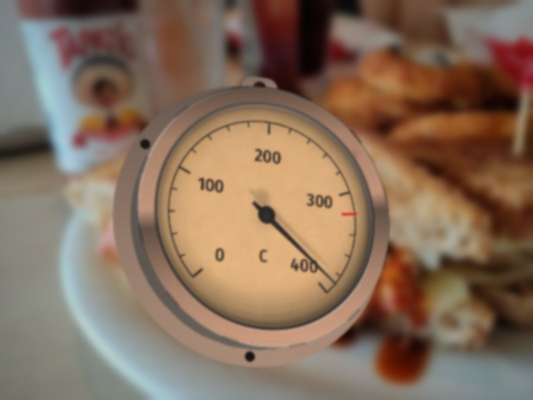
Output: 390
